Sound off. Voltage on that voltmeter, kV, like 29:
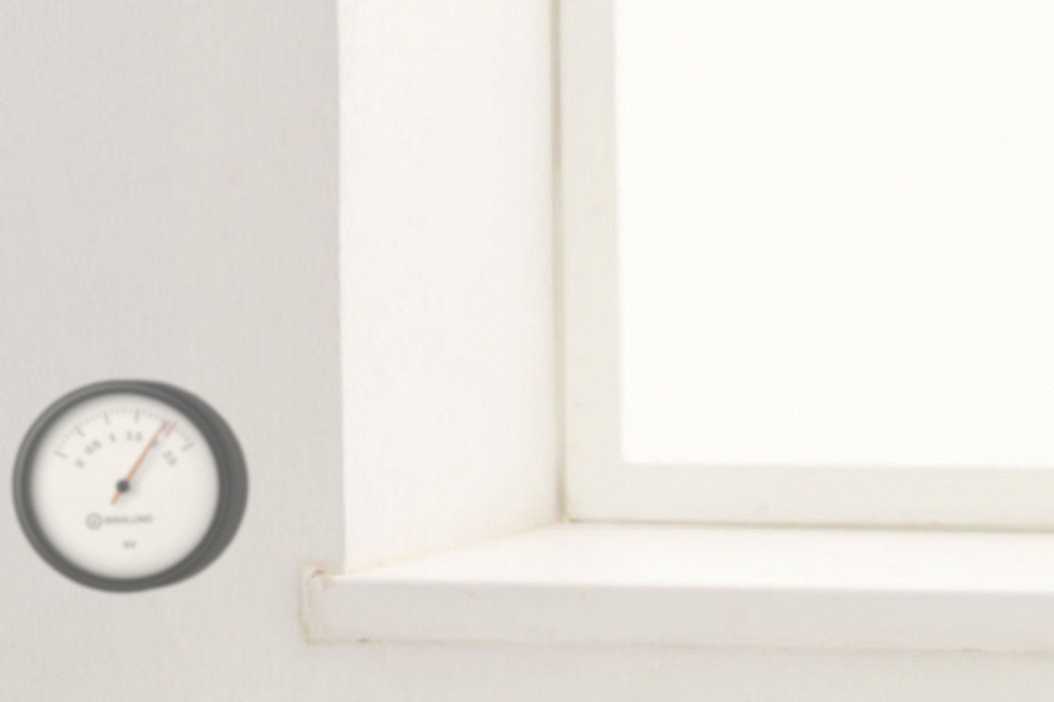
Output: 2
